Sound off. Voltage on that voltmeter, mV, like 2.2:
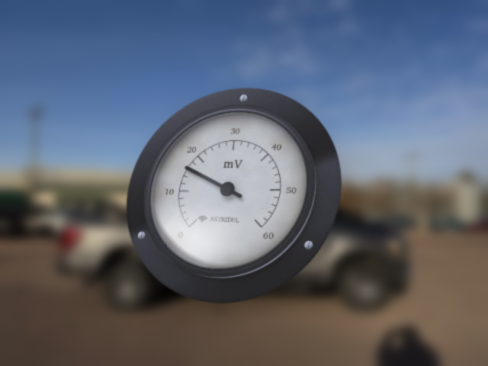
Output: 16
